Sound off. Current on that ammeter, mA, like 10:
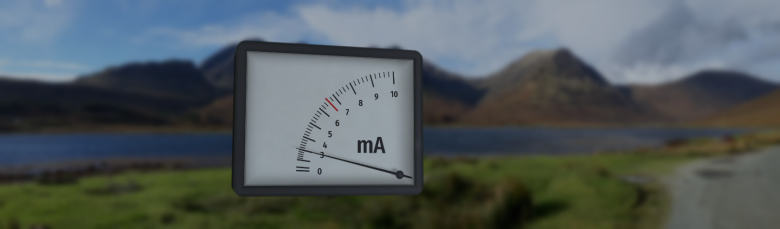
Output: 3
